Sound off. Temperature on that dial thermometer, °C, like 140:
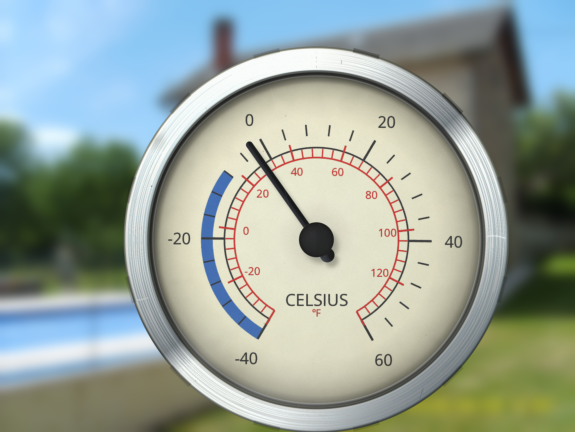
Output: -2
